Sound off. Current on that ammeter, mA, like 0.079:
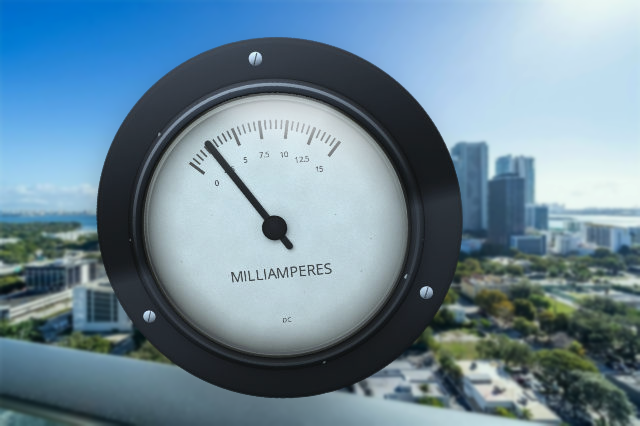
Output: 2.5
